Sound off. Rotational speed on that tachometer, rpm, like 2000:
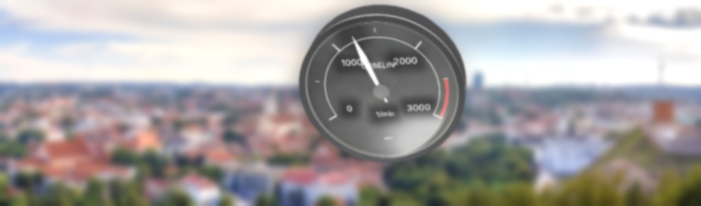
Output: 1250
